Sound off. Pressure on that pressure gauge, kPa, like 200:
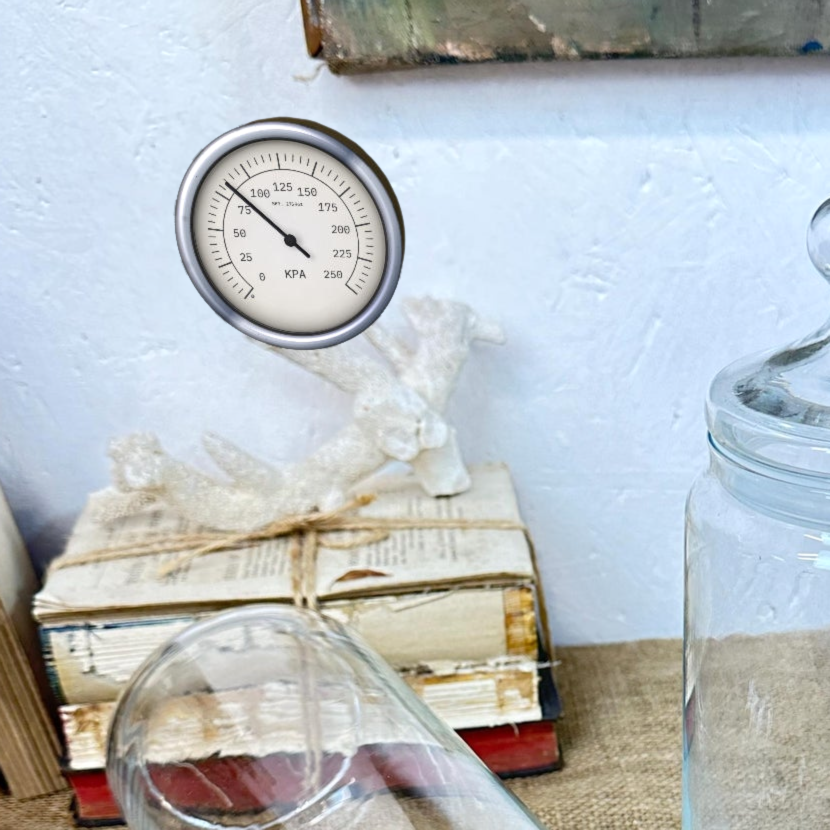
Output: 85
